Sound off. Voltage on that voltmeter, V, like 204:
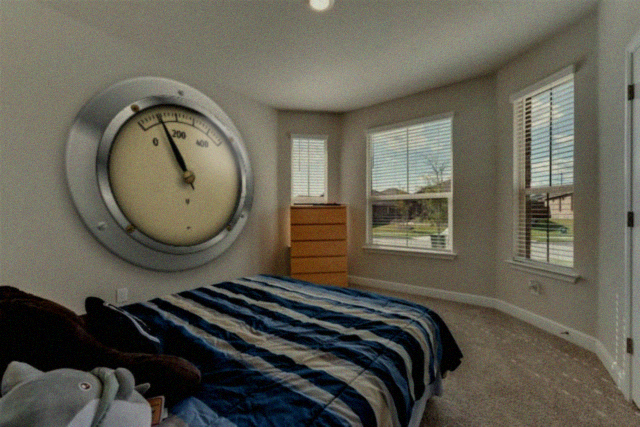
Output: 100
